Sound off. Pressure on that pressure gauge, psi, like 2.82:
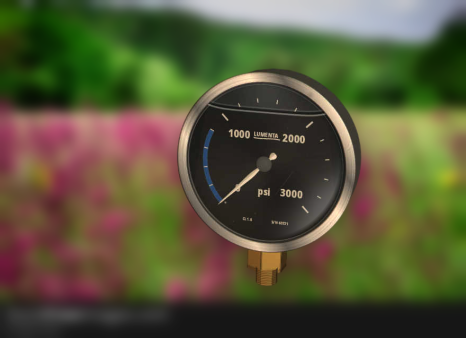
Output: 0
